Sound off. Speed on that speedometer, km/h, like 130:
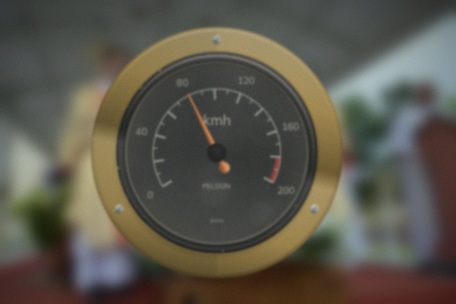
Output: 80
